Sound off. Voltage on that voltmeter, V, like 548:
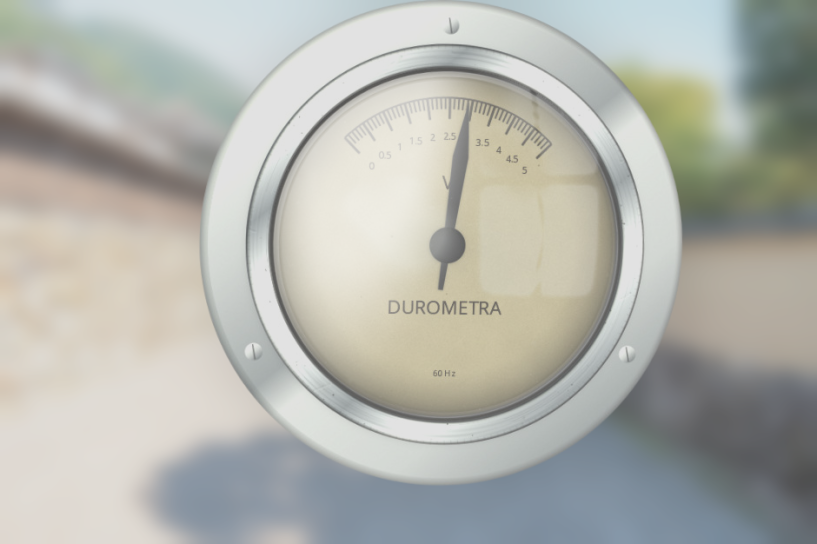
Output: 2.9
